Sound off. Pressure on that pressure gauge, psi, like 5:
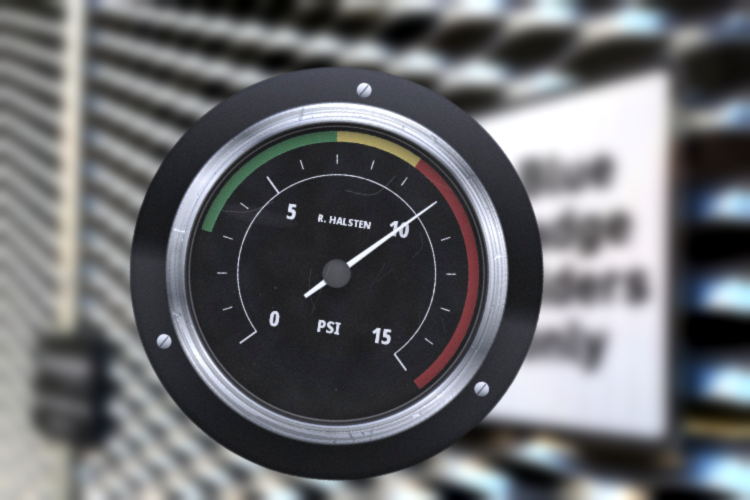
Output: 10
